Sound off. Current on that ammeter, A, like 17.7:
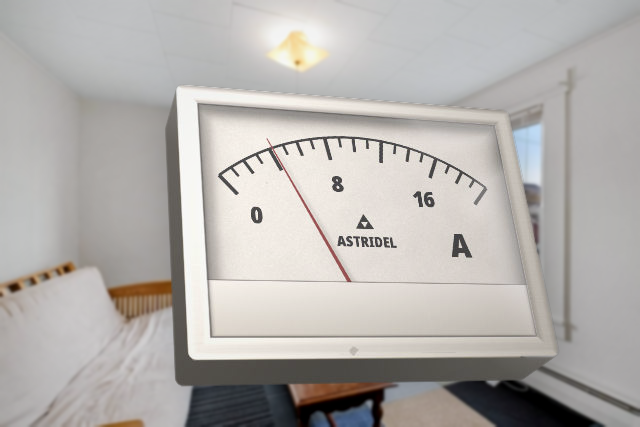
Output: 4
